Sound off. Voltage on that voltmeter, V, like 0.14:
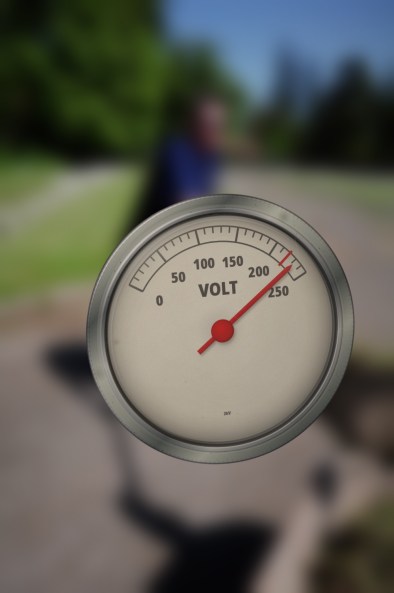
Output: 230
